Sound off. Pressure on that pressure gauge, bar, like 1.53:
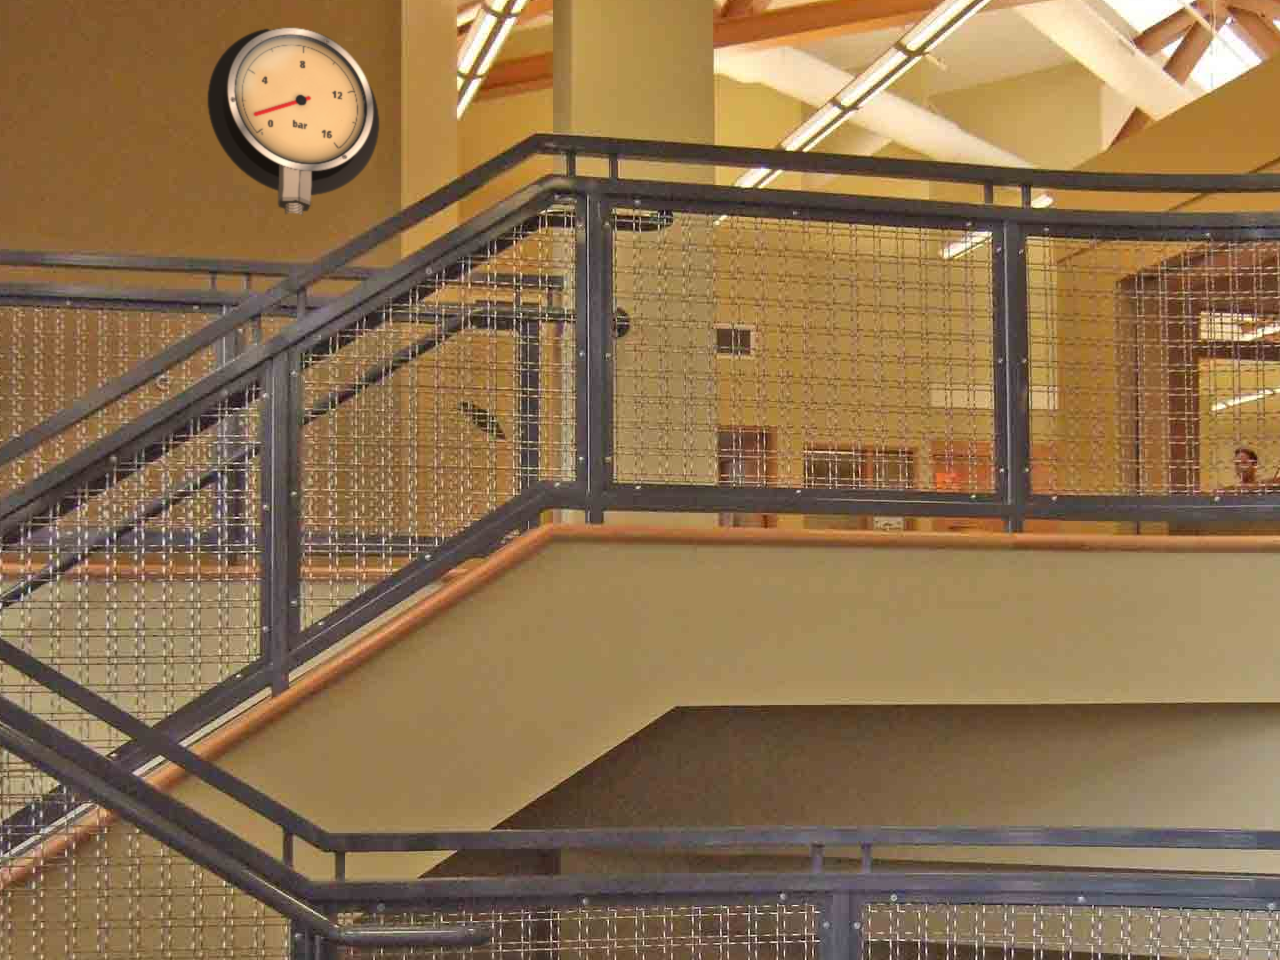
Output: 1
